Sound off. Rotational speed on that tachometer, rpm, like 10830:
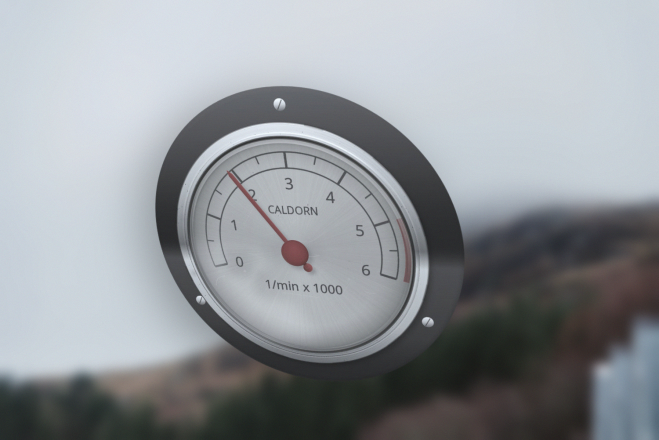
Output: 2000
